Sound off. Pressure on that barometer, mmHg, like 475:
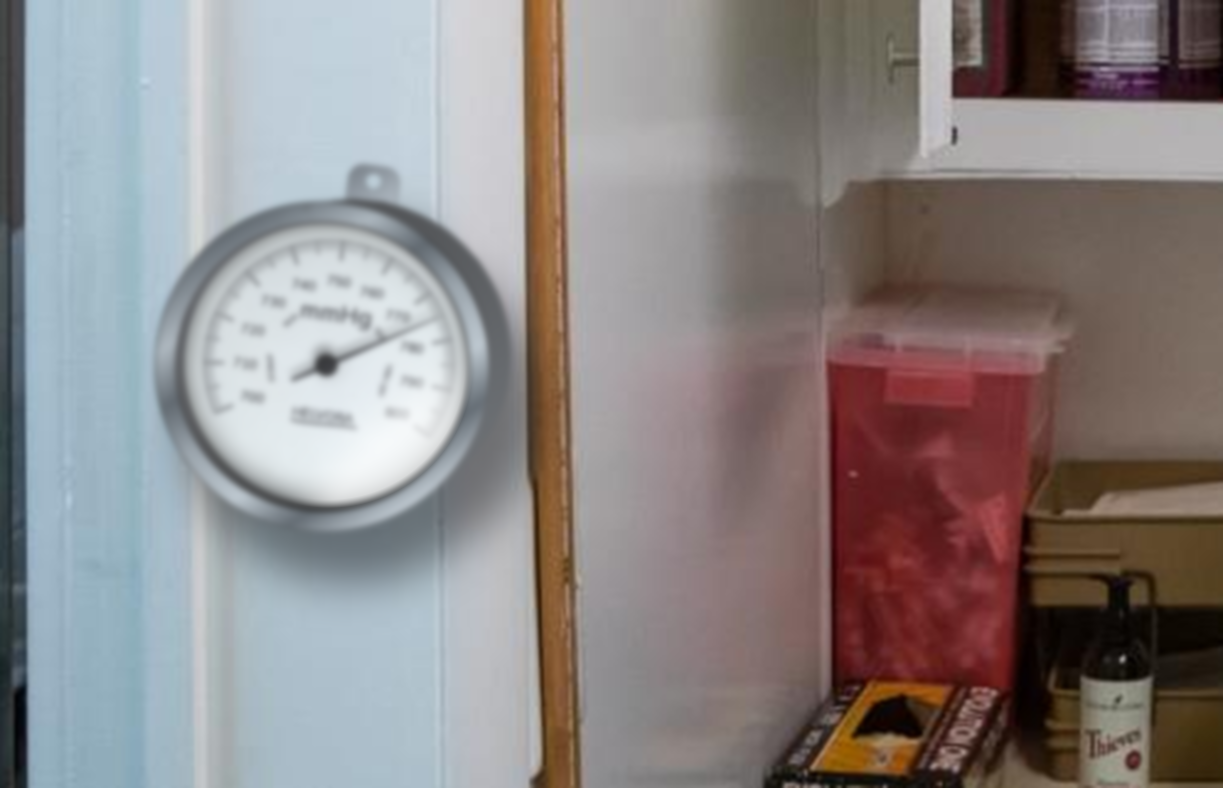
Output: 775
